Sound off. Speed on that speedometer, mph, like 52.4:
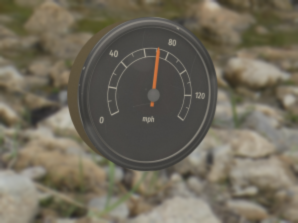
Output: 70
